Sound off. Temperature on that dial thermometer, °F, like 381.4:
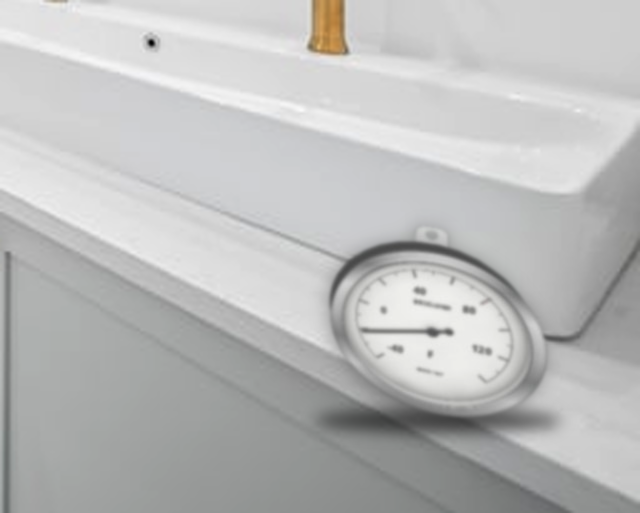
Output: -20
